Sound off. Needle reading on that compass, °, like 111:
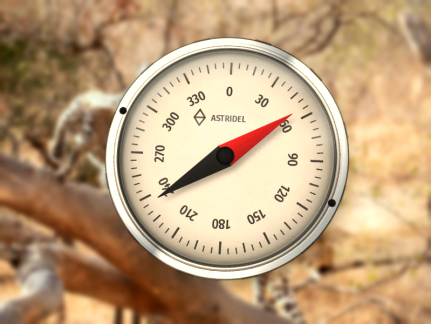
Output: 55
